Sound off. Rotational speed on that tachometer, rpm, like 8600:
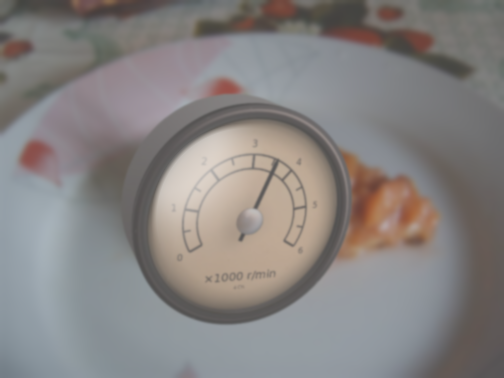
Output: 3500
